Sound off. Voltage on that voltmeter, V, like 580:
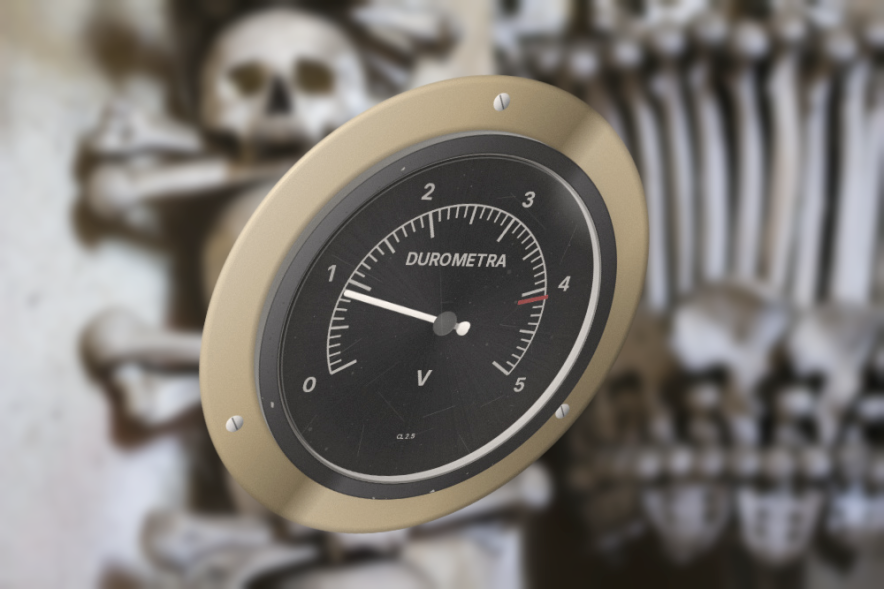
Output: 0.9
